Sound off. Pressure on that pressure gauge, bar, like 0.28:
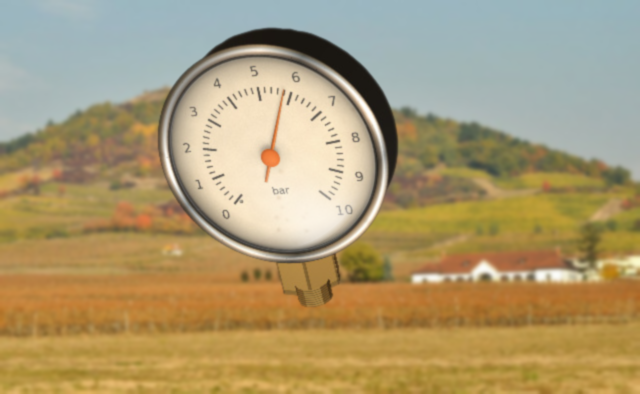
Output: 5.8
